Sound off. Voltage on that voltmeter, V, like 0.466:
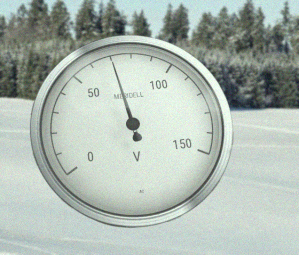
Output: 70
